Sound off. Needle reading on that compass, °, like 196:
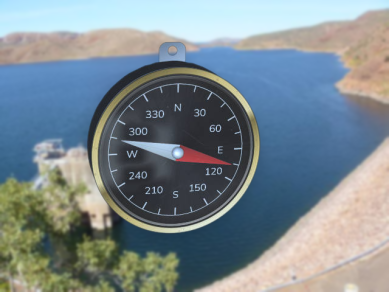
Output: 105
